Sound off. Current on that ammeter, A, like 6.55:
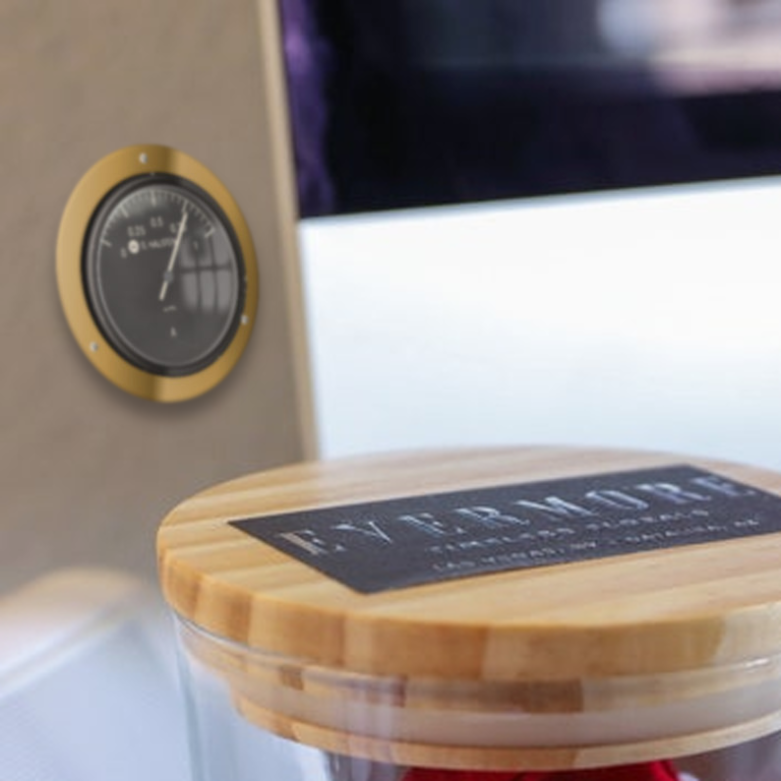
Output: 0.75
